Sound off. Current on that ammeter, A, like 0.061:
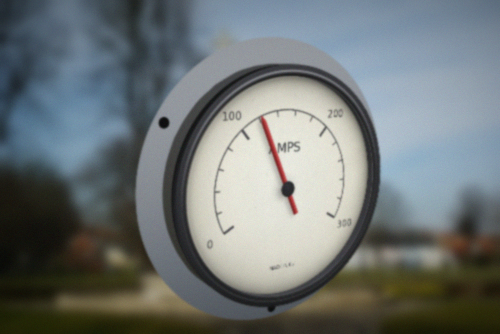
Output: 120
